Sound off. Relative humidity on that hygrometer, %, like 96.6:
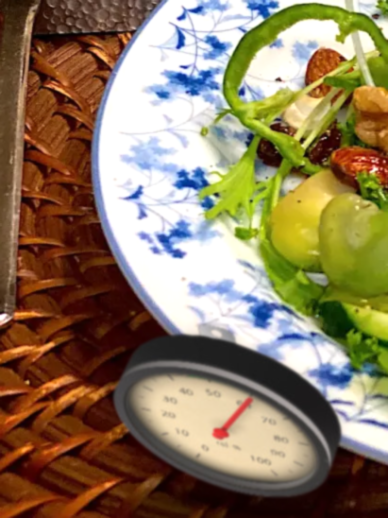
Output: 60
